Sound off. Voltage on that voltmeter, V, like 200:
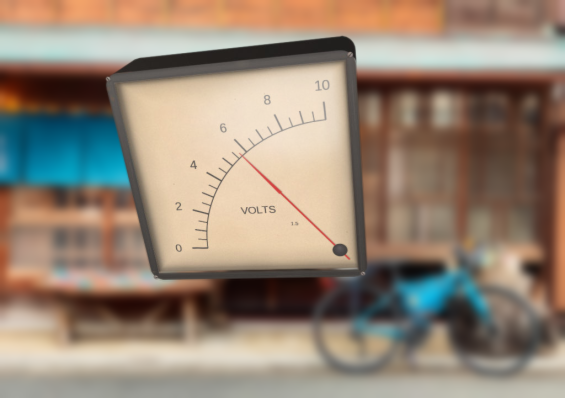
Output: 5.75
